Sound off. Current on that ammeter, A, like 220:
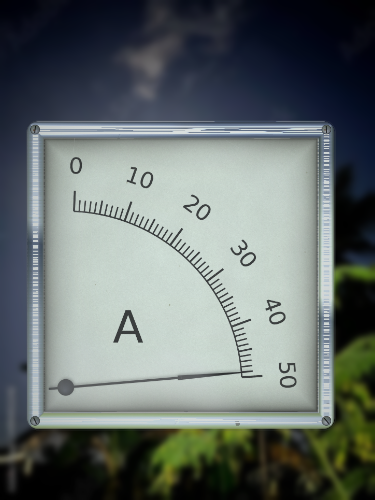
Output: 49
